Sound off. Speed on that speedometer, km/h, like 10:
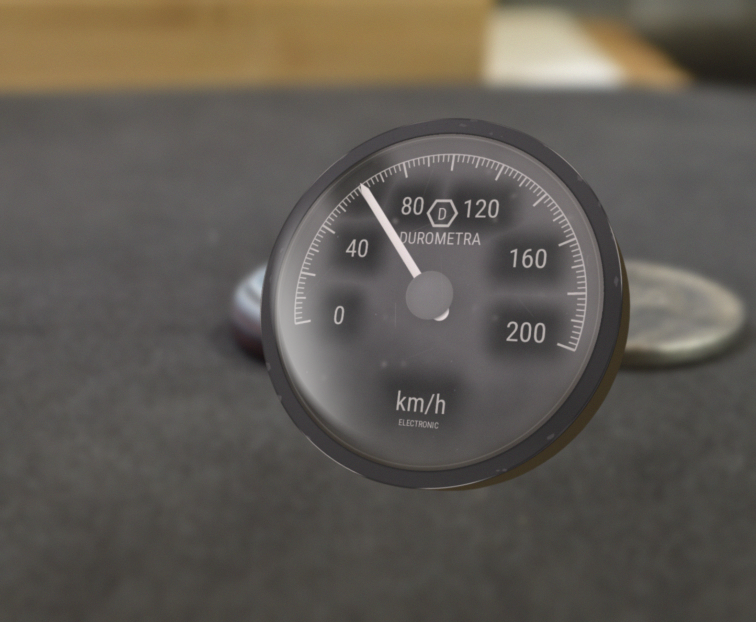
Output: 62
